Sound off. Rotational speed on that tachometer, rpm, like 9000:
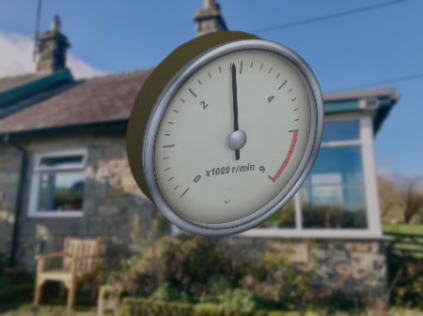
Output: 2800
